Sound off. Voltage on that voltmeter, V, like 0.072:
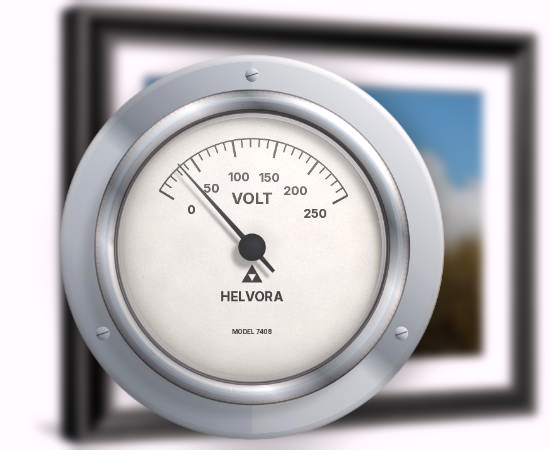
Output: 35
